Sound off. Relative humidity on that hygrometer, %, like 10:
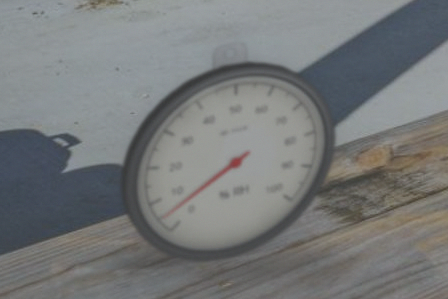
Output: 5
